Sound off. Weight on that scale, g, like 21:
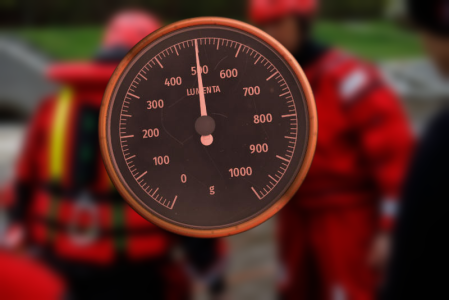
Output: 500
